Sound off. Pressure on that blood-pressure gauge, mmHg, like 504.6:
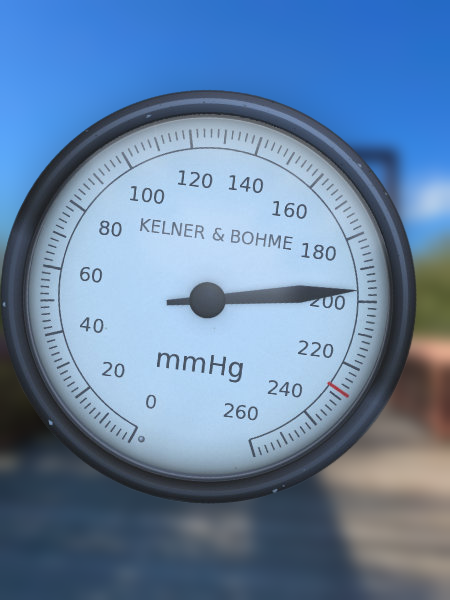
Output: 196
